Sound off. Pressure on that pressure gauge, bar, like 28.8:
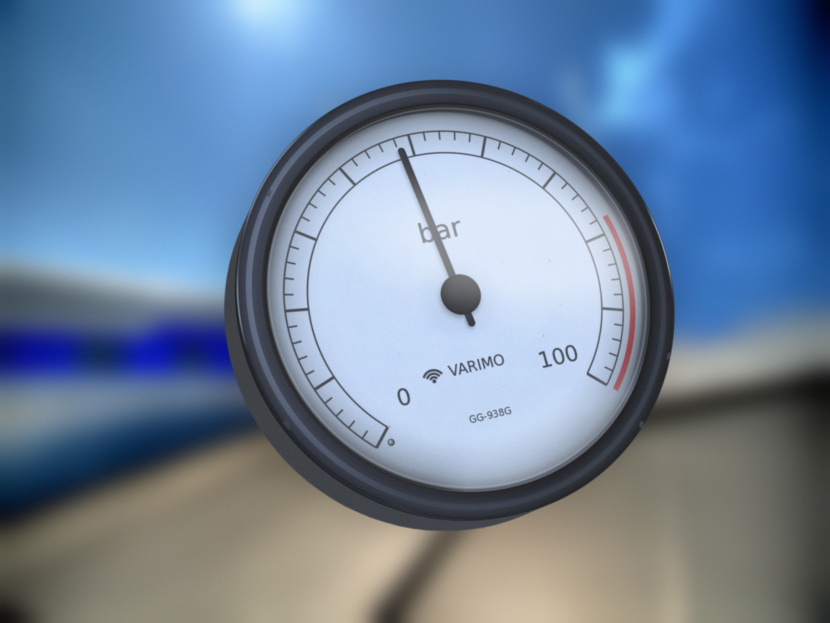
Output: 48
